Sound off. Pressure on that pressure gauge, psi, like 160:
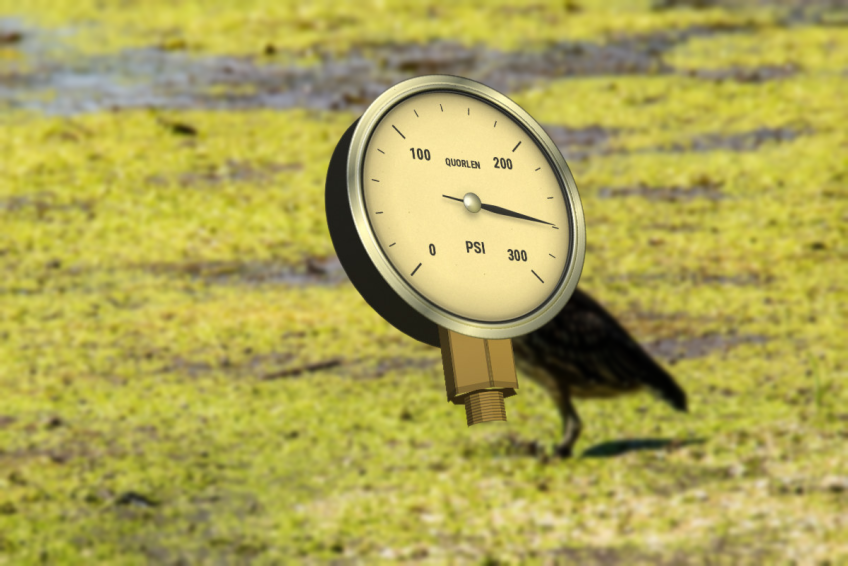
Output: 260
